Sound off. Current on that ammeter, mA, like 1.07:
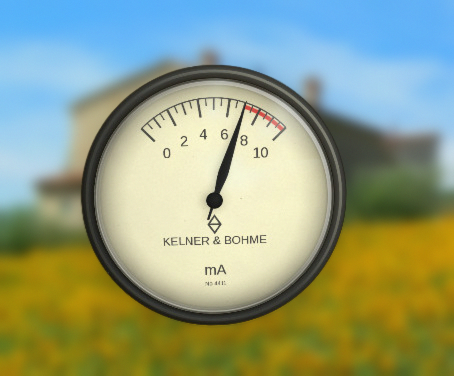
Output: 7
